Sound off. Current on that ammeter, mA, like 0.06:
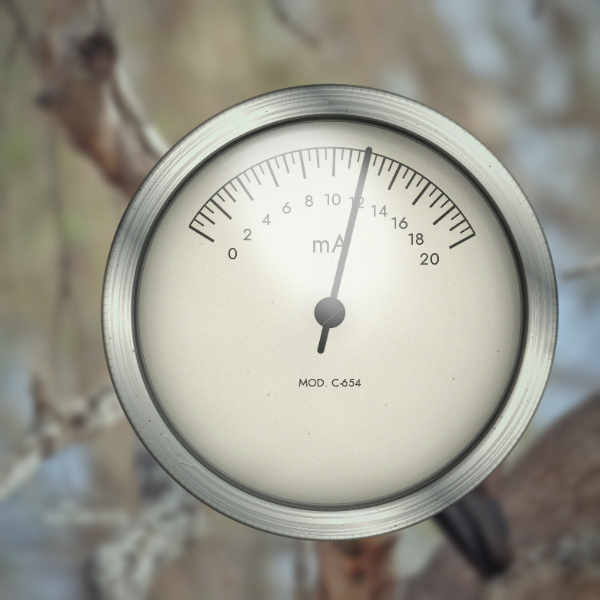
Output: 12
